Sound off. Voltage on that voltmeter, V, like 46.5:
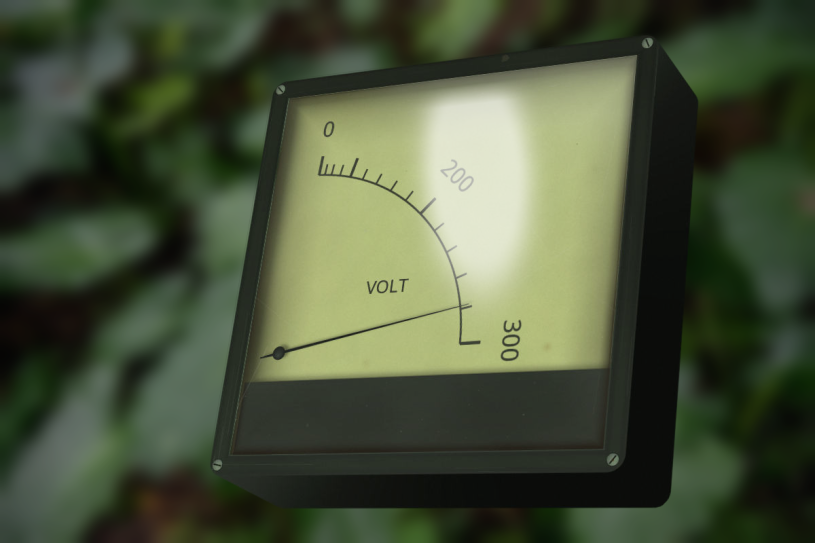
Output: 280
